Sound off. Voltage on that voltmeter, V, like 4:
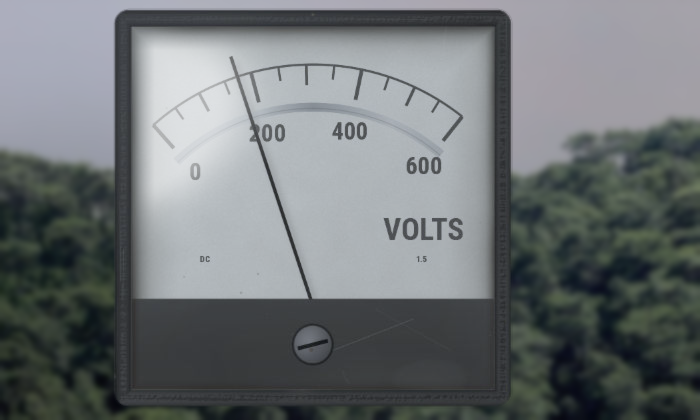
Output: 175
